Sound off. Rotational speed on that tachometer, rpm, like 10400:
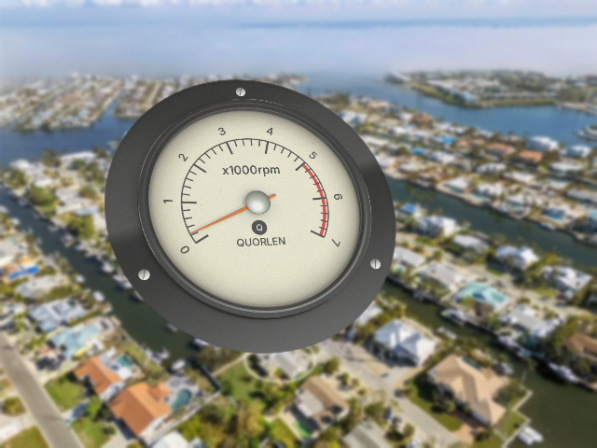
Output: 200
